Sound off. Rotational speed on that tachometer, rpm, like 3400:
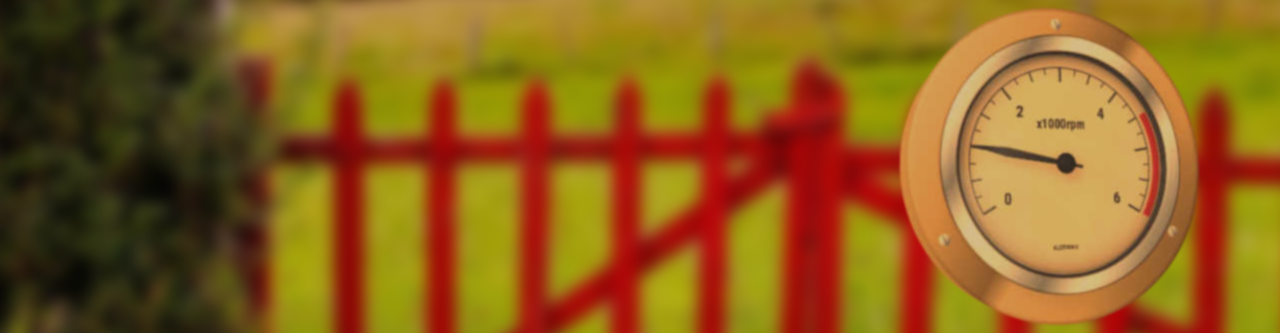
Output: 1000
